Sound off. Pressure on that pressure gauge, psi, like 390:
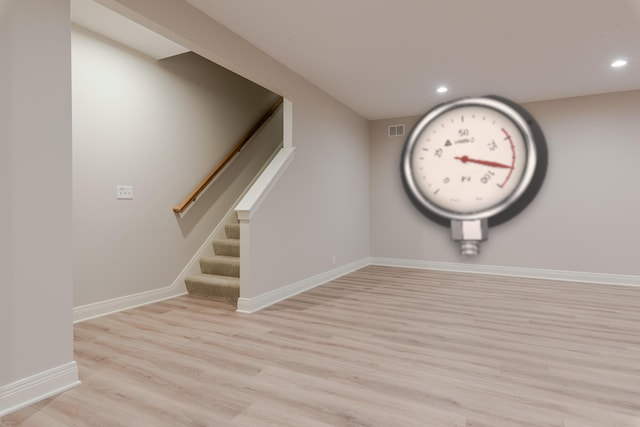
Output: 90
